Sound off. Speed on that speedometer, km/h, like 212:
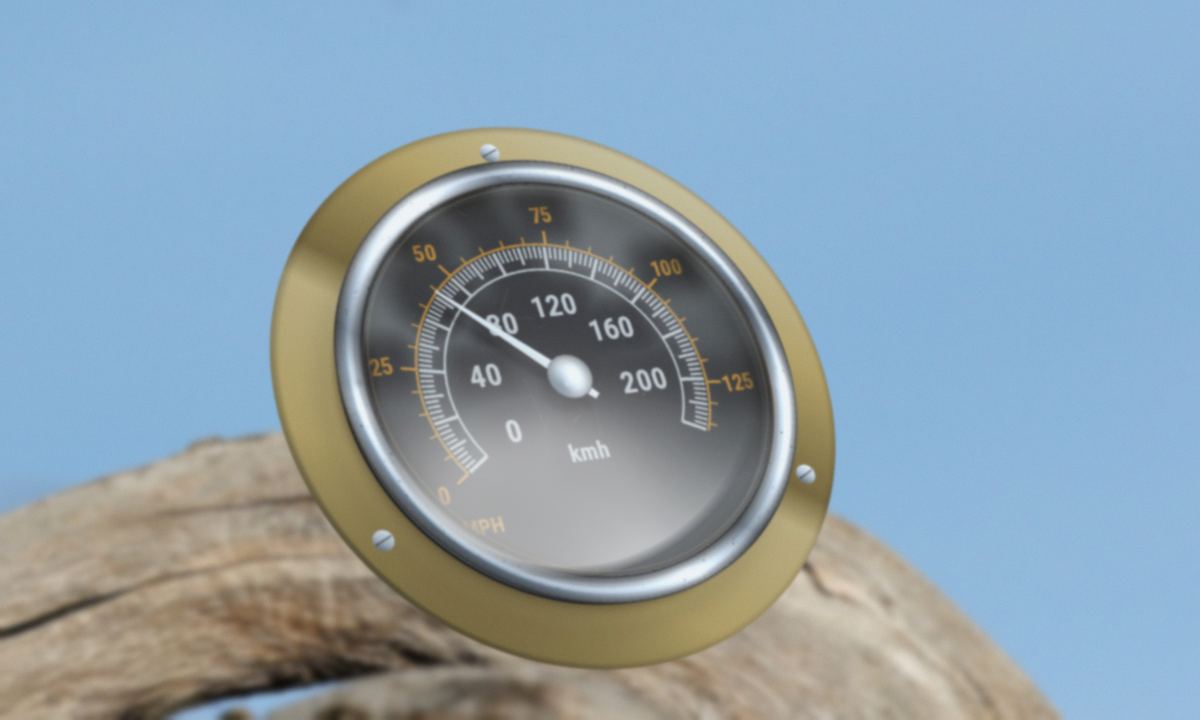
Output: 70
